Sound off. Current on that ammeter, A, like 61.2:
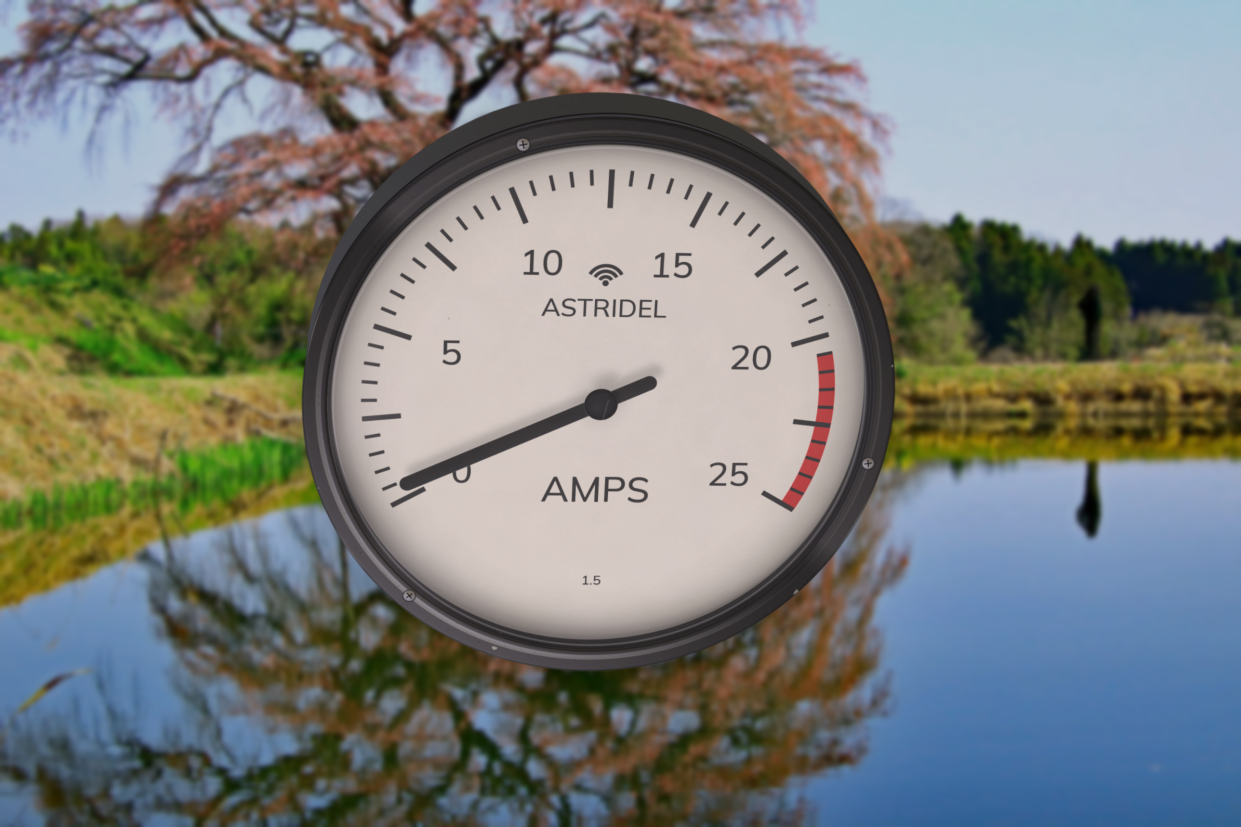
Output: 0.5
